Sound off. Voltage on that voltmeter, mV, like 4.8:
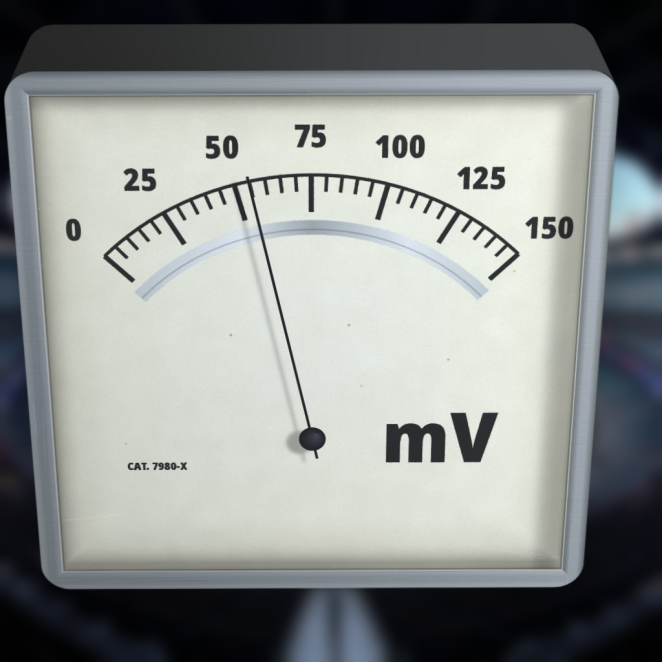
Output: 55
